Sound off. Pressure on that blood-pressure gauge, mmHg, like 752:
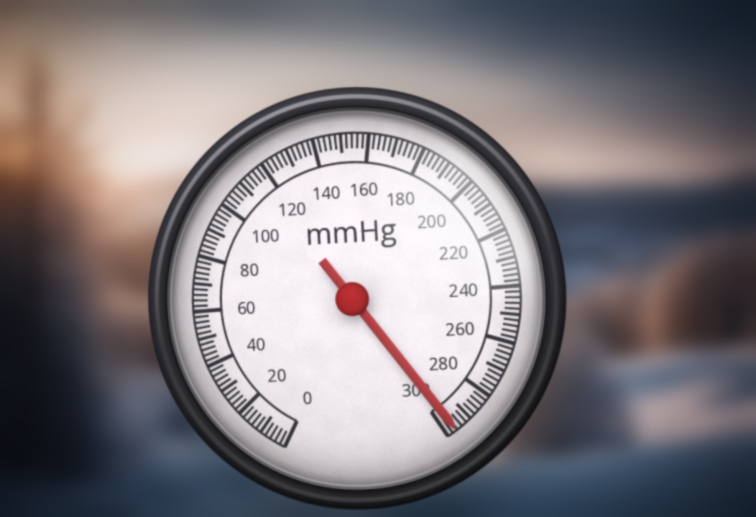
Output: 296
